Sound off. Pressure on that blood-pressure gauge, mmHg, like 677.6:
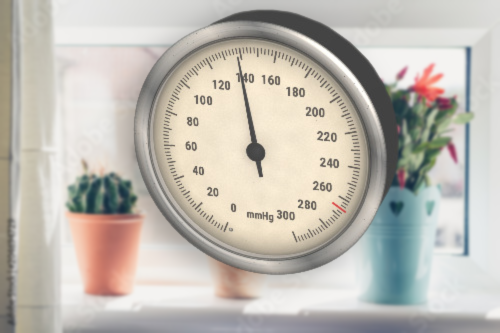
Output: 140
